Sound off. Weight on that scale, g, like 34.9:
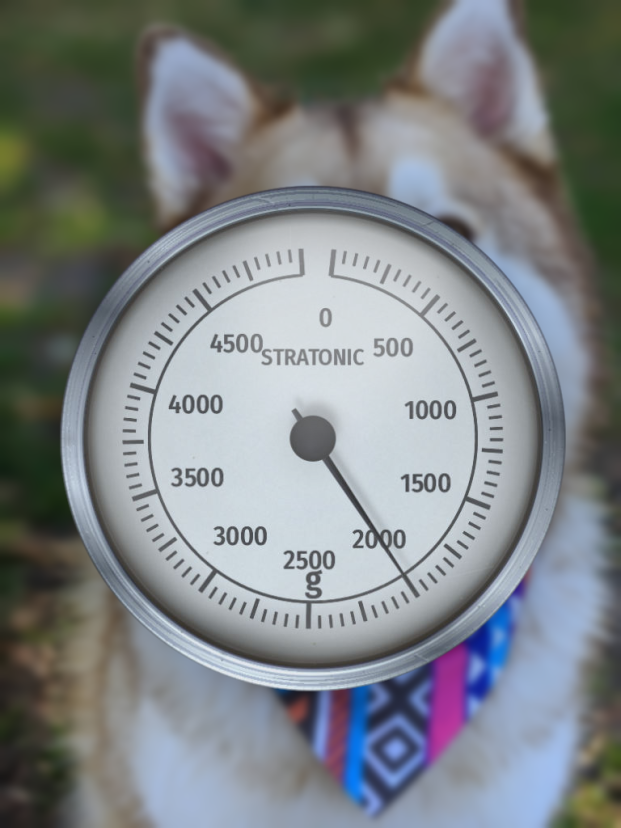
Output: 2000
